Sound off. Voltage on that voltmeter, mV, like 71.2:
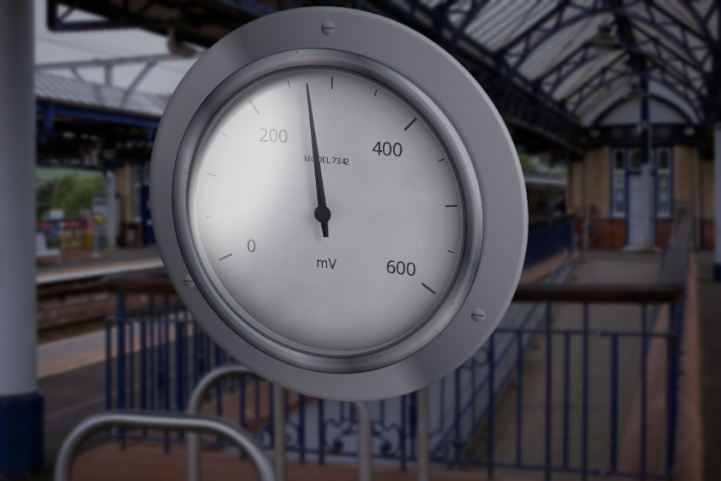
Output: 275
